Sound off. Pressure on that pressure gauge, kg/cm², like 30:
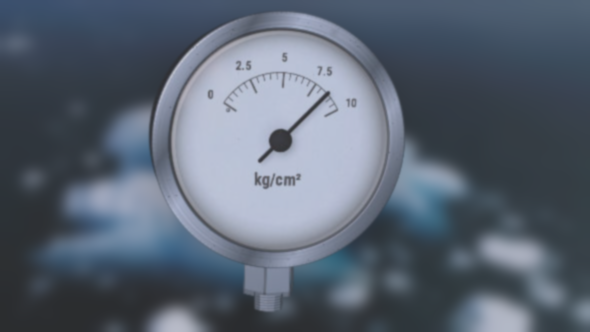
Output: 8.5
